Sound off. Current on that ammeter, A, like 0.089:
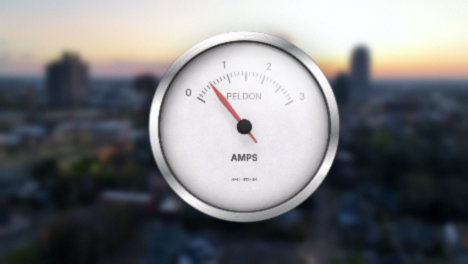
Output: 0.5
